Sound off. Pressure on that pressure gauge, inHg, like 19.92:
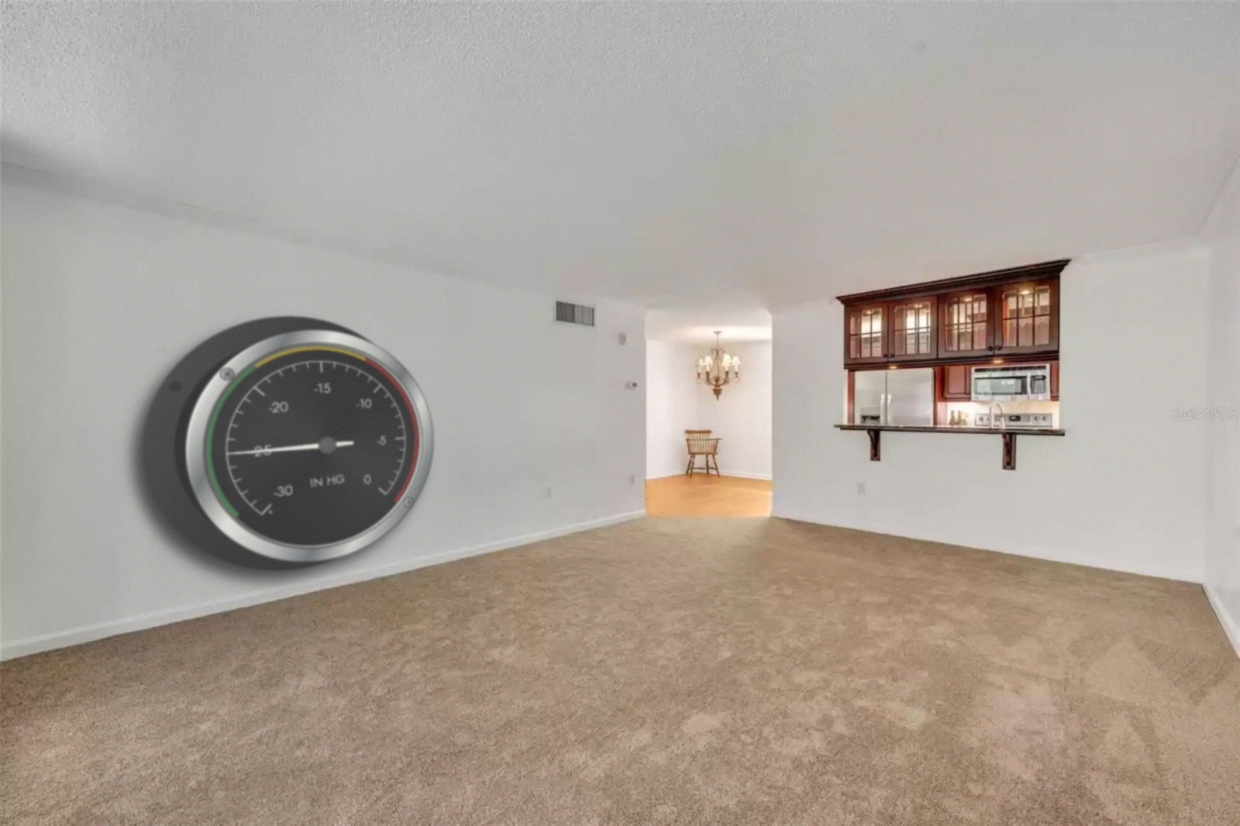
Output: -25
